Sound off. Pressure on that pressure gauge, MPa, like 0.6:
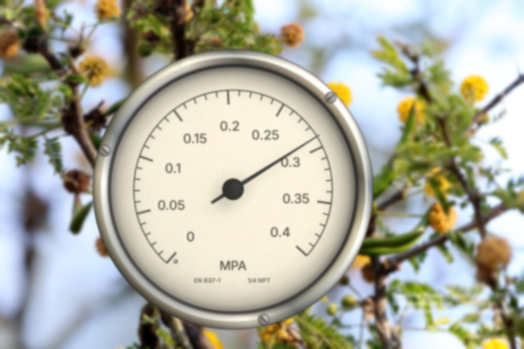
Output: 0.29
